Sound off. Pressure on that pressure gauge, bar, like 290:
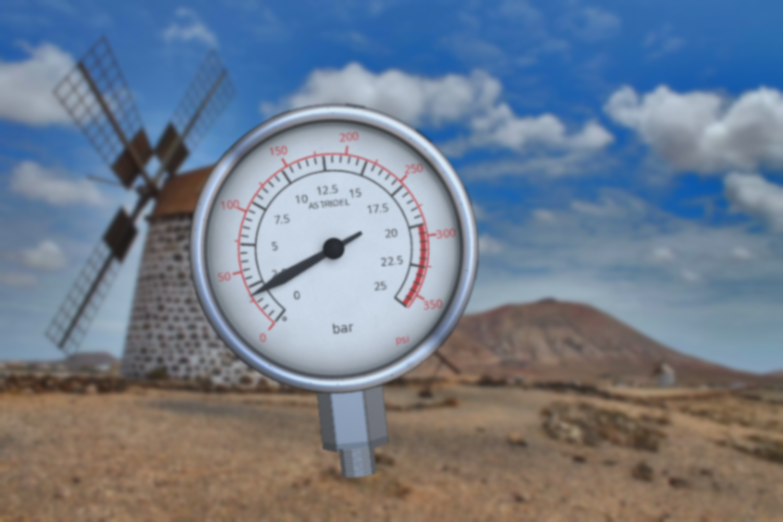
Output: 2
